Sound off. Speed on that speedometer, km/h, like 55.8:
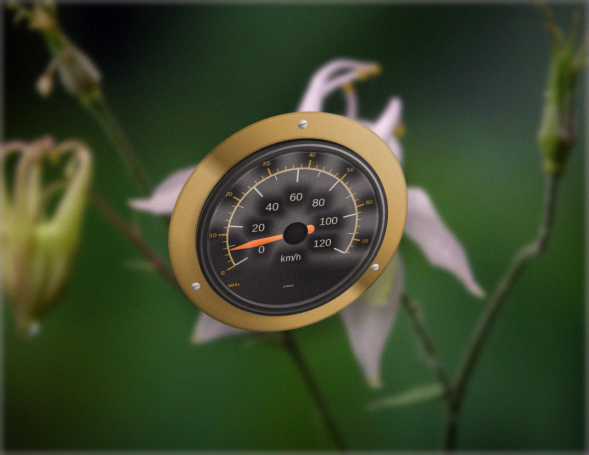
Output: 10
